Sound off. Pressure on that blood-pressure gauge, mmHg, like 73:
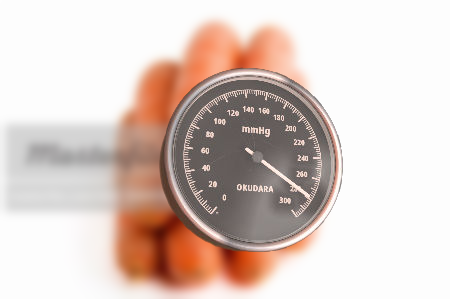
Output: 280
